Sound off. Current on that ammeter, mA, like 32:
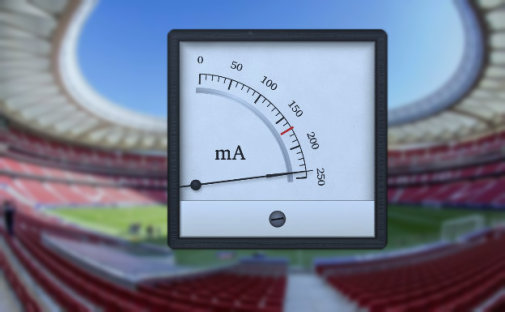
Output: 240
